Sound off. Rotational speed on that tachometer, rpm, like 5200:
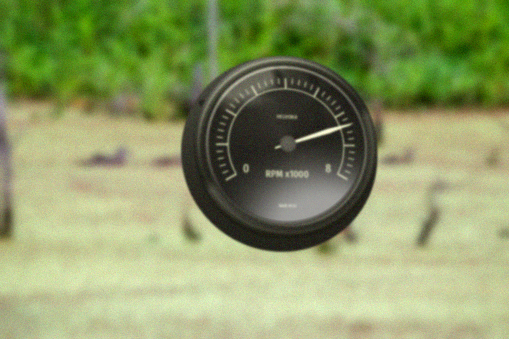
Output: 6400
